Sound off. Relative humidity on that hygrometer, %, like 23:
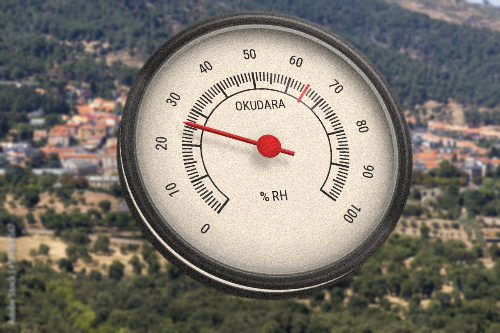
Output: 25
